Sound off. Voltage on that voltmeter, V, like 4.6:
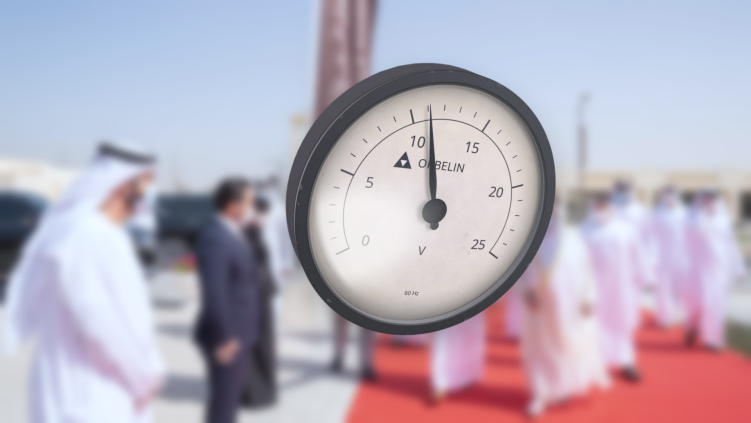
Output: 11
